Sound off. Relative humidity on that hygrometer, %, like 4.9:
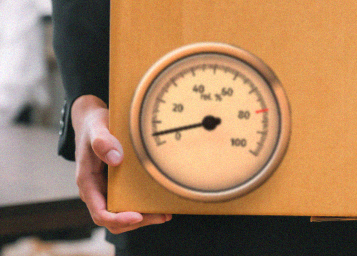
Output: 5
